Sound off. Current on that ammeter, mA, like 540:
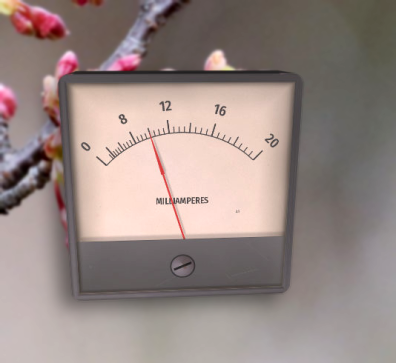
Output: 10
